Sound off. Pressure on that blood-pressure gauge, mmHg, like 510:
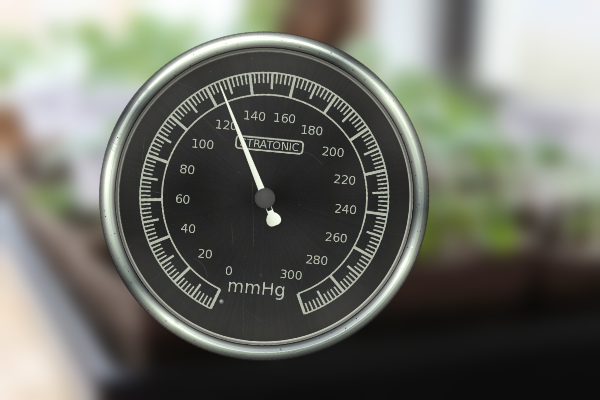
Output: 126
